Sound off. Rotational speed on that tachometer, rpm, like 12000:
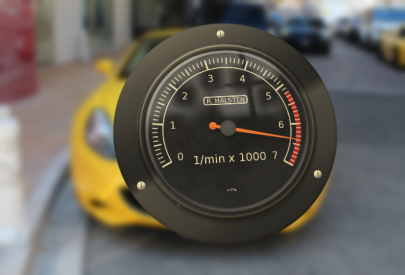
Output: 6400
